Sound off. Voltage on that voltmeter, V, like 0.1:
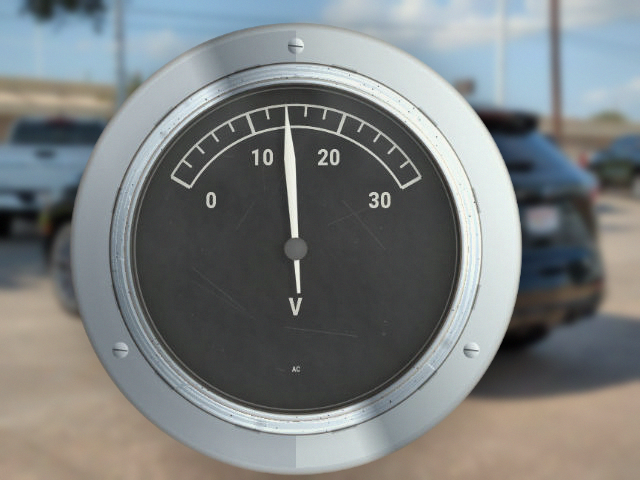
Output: 14
